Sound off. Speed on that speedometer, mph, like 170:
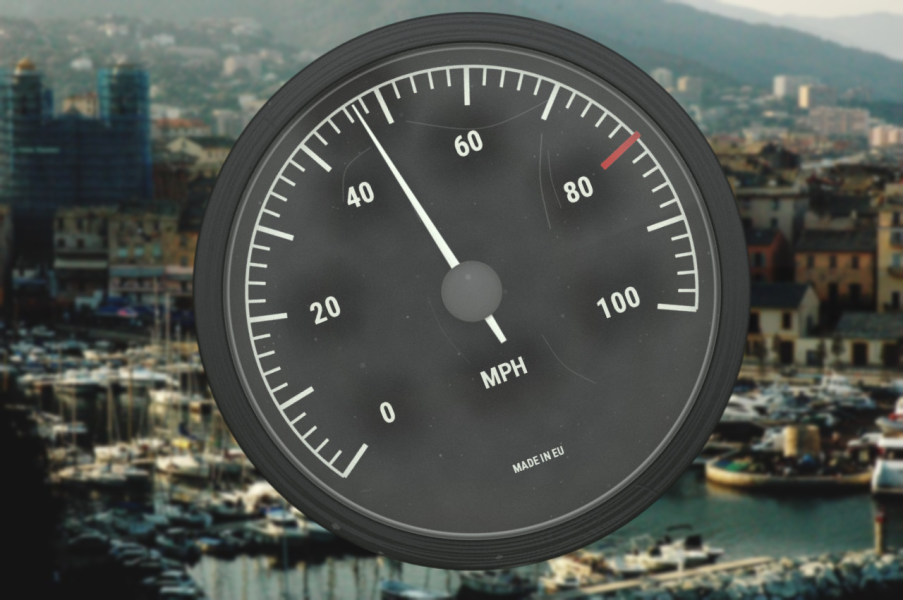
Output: 47
